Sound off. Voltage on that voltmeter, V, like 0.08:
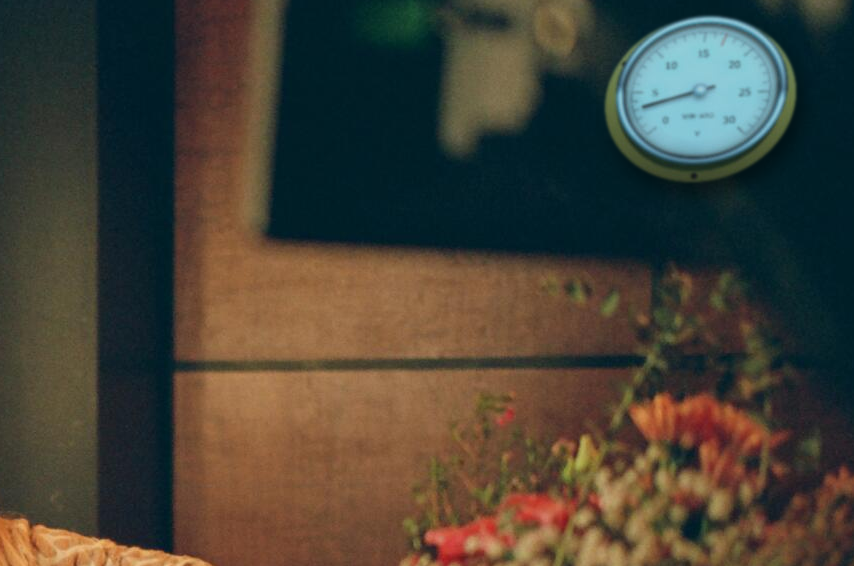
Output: 3
